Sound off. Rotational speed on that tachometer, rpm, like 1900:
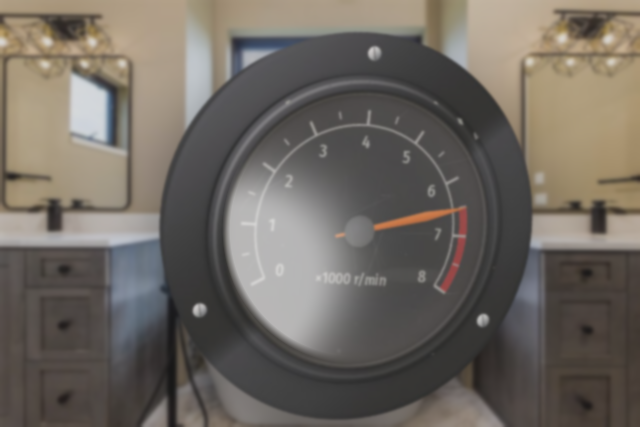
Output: 6500
